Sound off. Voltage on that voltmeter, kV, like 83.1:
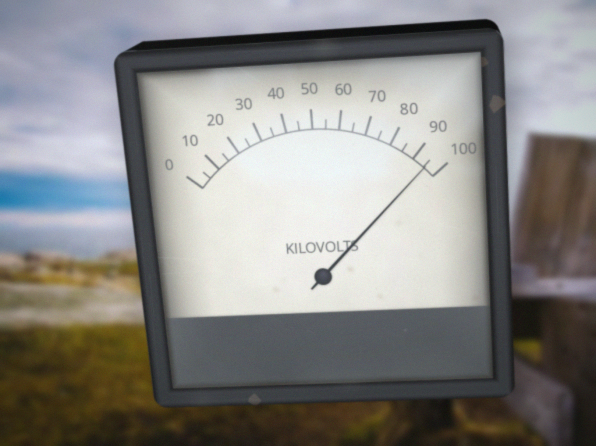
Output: 95
